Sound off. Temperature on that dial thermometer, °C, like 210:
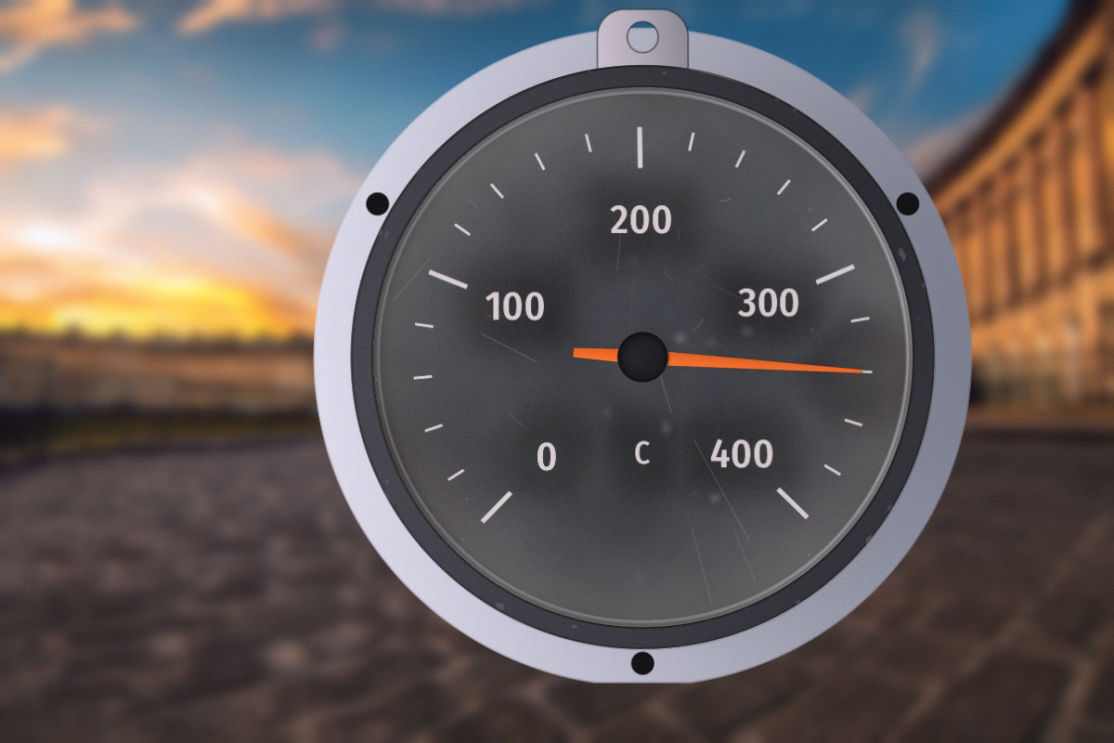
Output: 340
